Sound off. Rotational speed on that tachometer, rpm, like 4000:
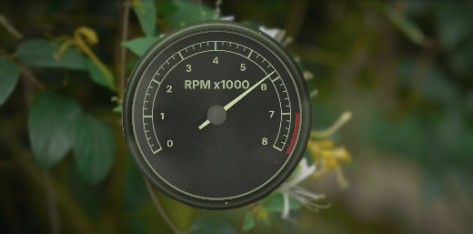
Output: 5800
